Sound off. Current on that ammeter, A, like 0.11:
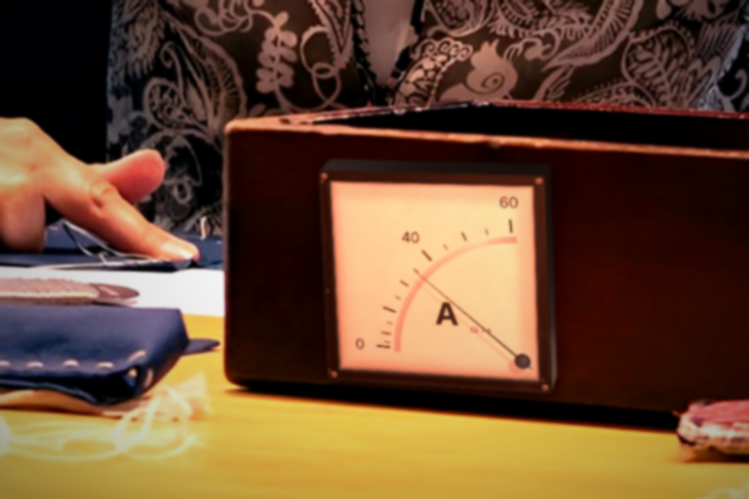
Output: 35
